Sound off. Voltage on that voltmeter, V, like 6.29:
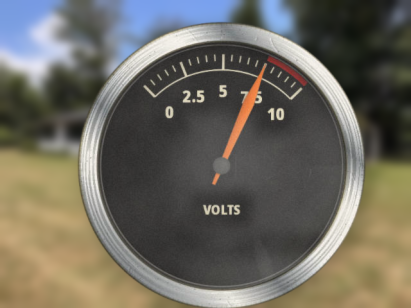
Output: 7.5
